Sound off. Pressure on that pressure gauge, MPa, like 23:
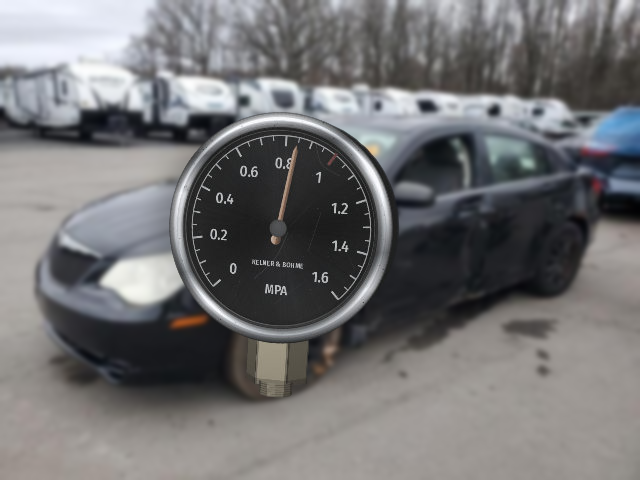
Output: 0.85
